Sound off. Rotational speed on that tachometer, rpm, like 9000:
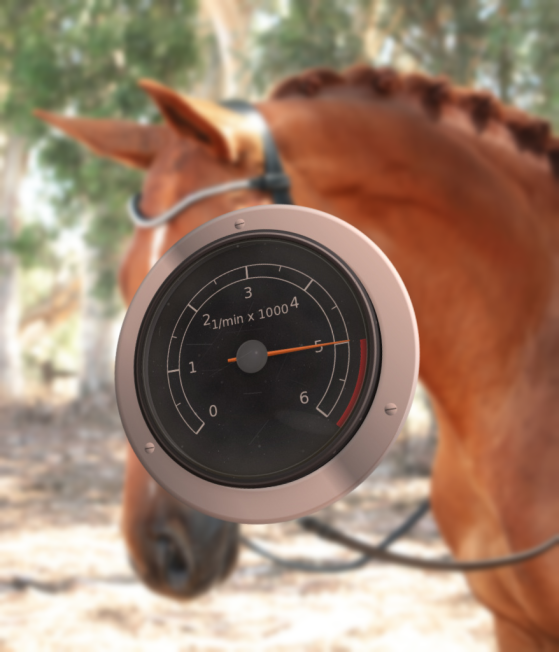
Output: 5000
